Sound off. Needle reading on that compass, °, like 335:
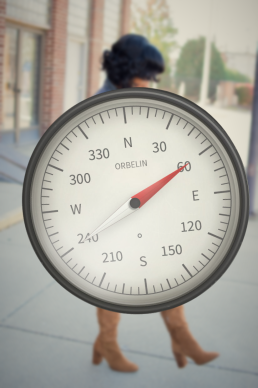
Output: 60
